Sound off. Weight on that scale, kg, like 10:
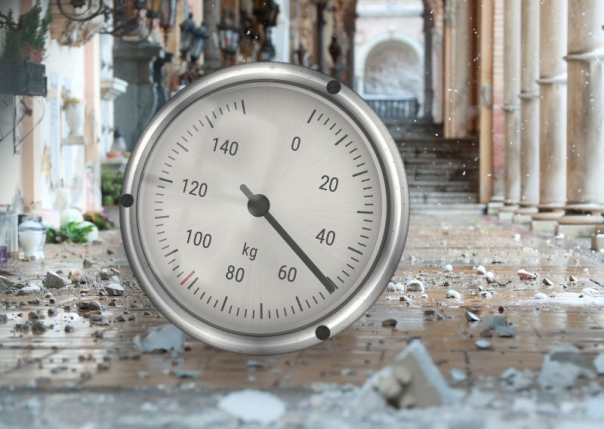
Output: 51
